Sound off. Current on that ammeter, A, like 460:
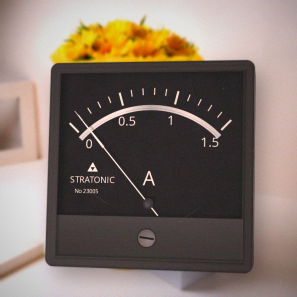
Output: 0.1
